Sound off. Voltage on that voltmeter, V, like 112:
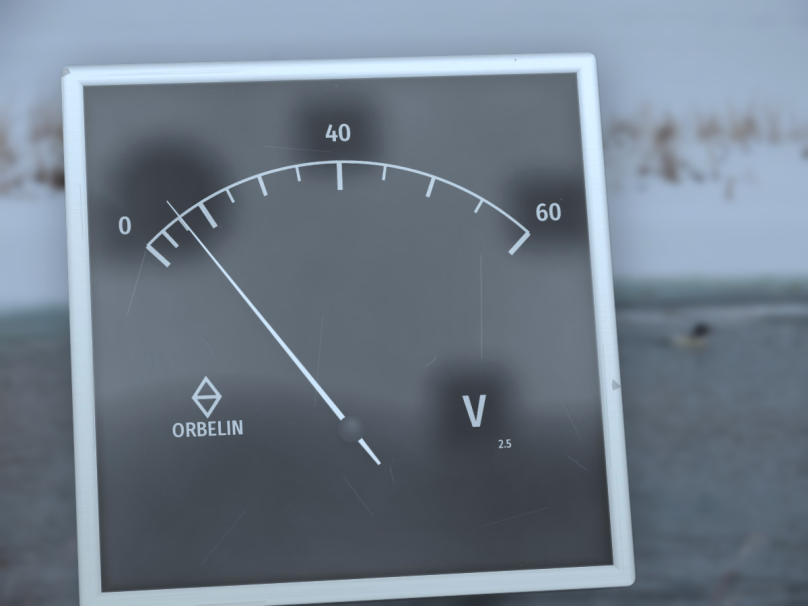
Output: 15
